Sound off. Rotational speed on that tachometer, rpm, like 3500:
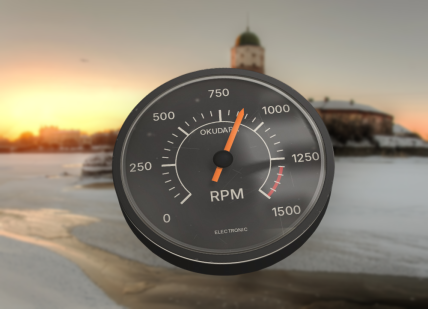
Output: 875
